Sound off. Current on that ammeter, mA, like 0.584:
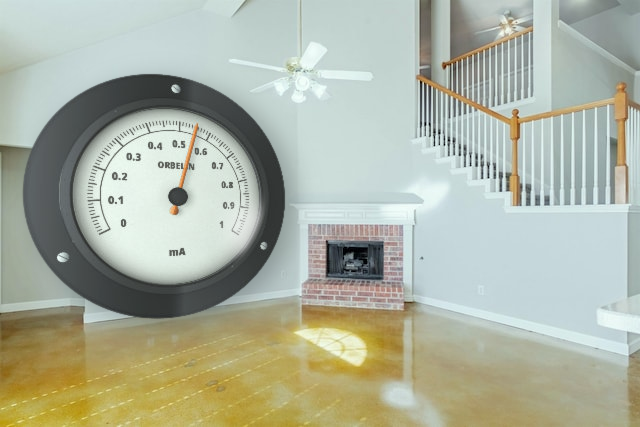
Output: 0.55
